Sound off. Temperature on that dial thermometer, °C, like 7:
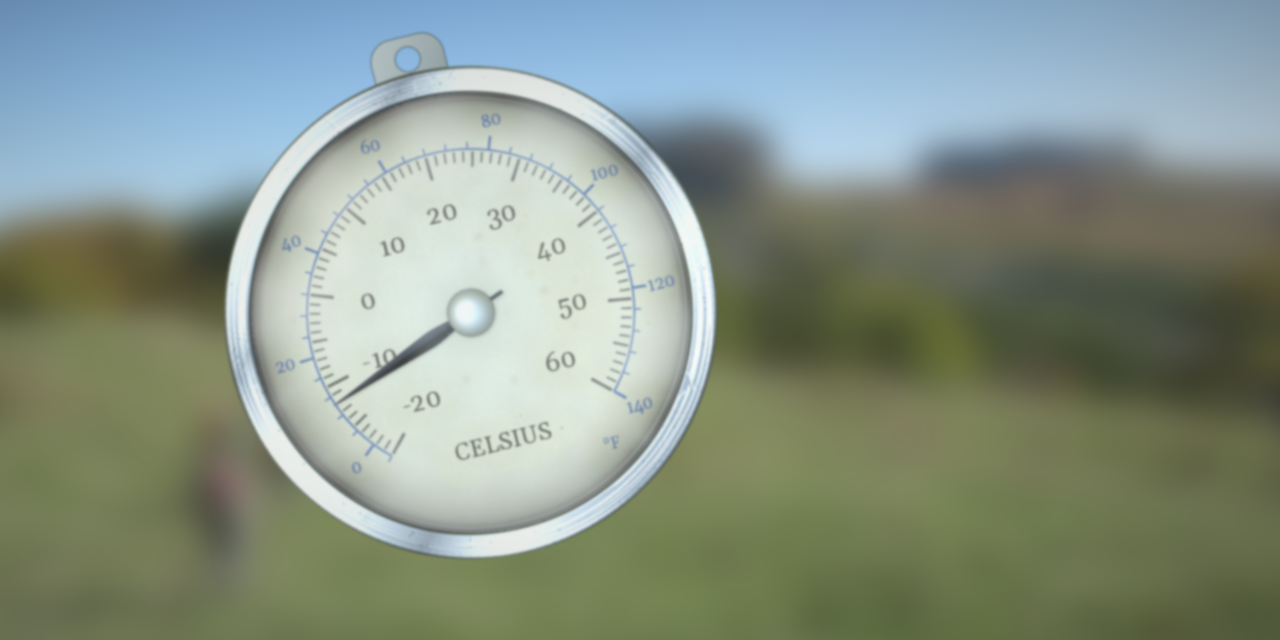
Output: -12
